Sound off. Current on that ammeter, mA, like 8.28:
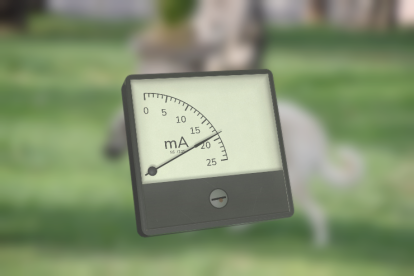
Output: 19
